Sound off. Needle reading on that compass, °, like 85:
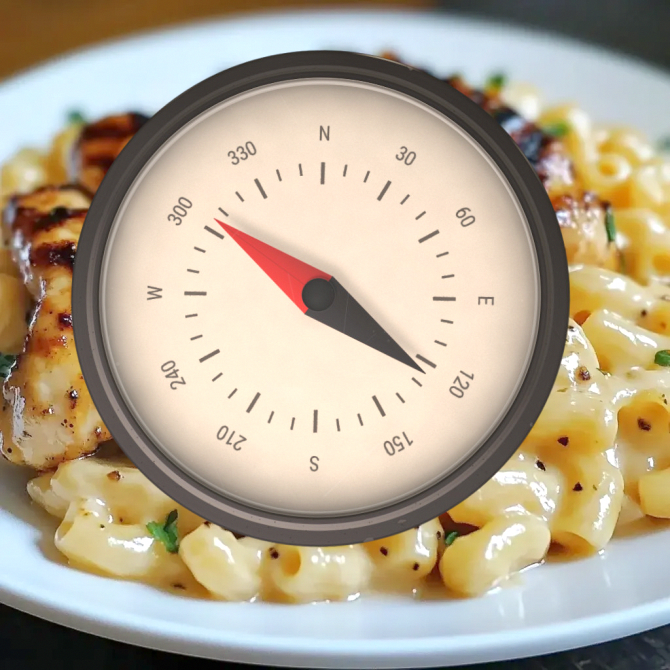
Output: 305
